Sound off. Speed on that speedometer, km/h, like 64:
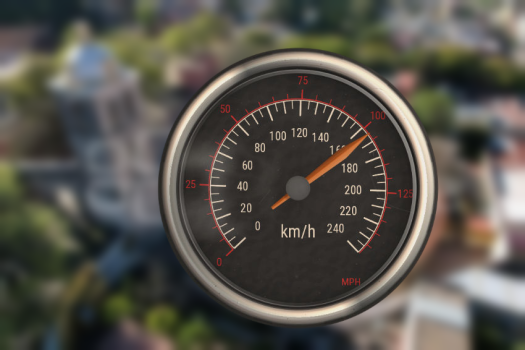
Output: 165
